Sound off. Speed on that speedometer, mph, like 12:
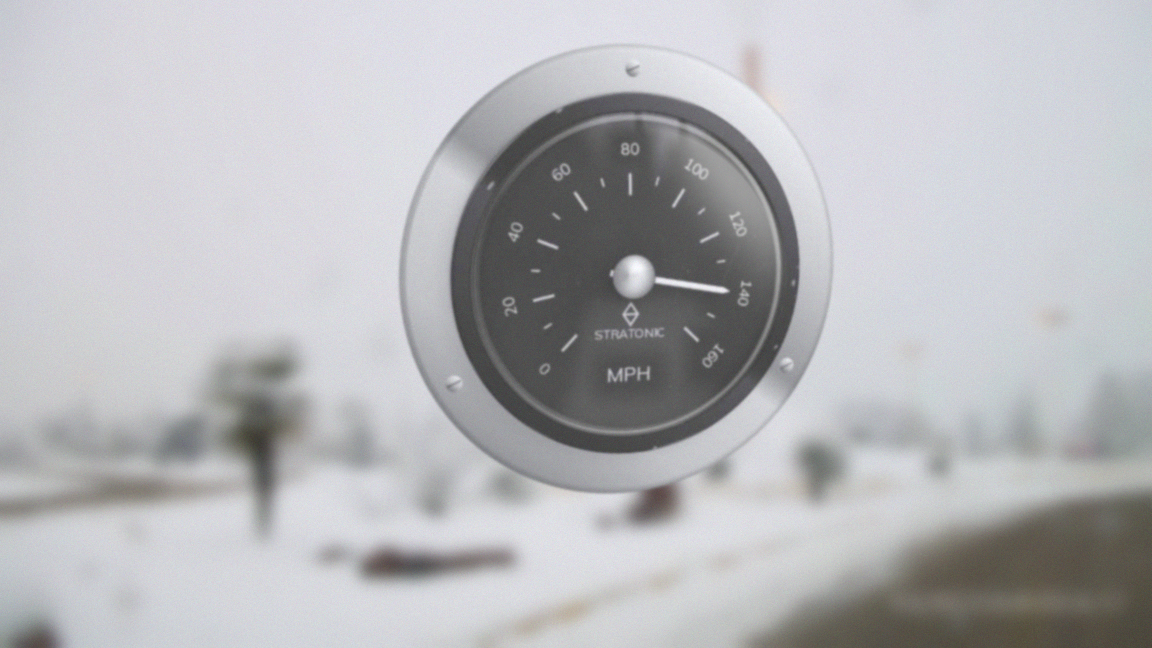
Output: 140
